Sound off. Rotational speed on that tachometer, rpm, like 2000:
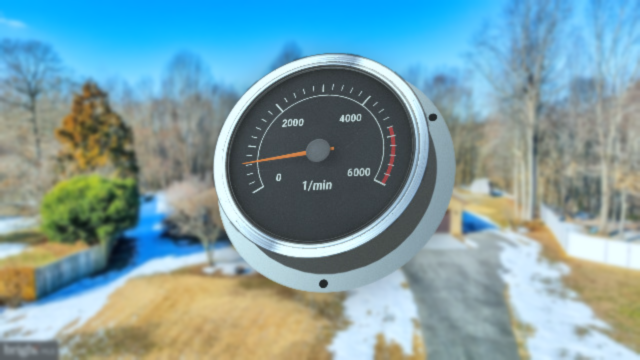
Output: 600
